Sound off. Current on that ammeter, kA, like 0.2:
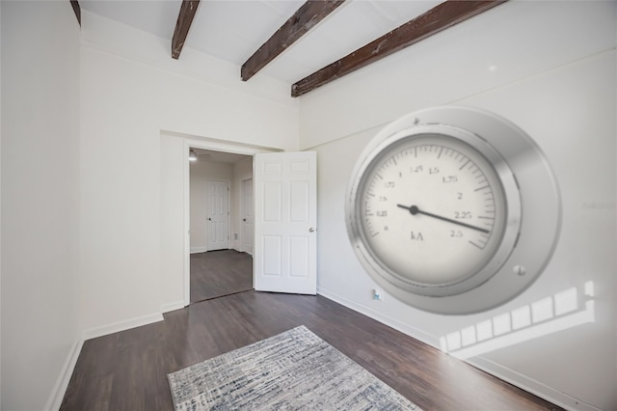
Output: 2.35
